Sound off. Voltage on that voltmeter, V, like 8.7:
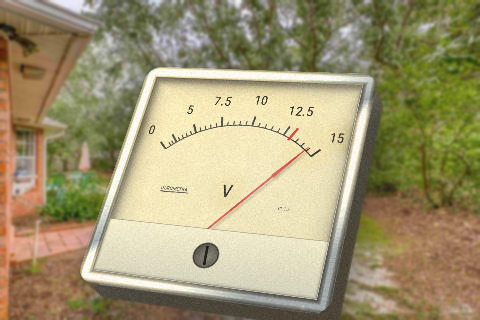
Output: 14.5
